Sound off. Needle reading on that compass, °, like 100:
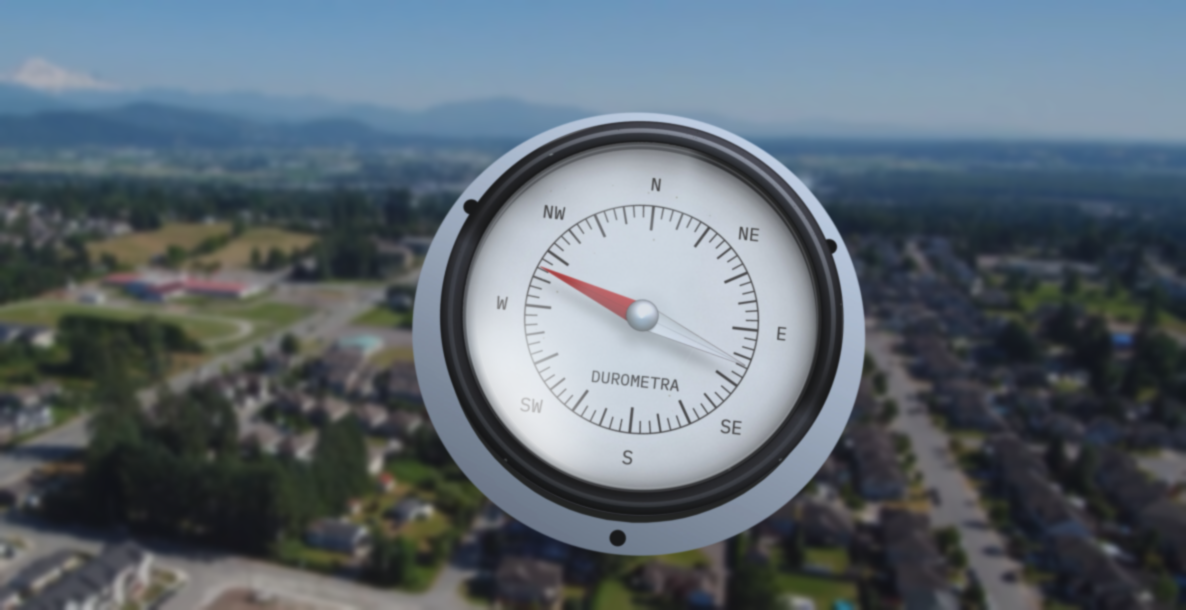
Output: 290
